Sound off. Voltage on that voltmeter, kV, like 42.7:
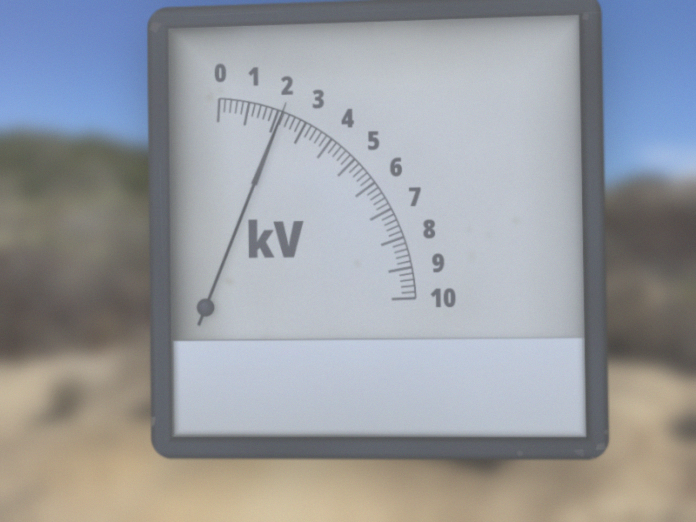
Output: 2.2
